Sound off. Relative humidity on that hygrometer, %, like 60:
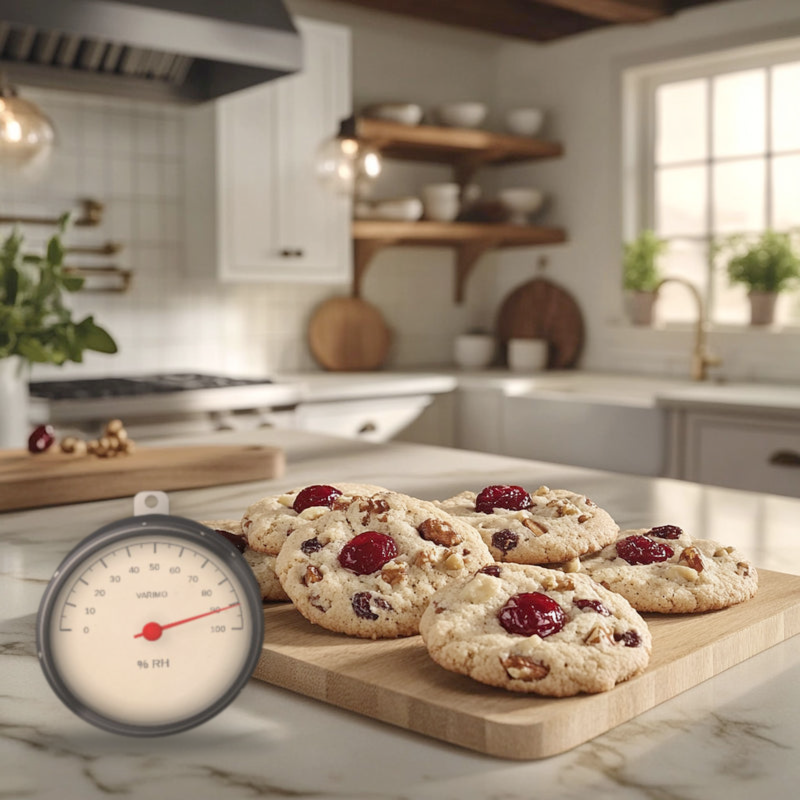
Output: 90
